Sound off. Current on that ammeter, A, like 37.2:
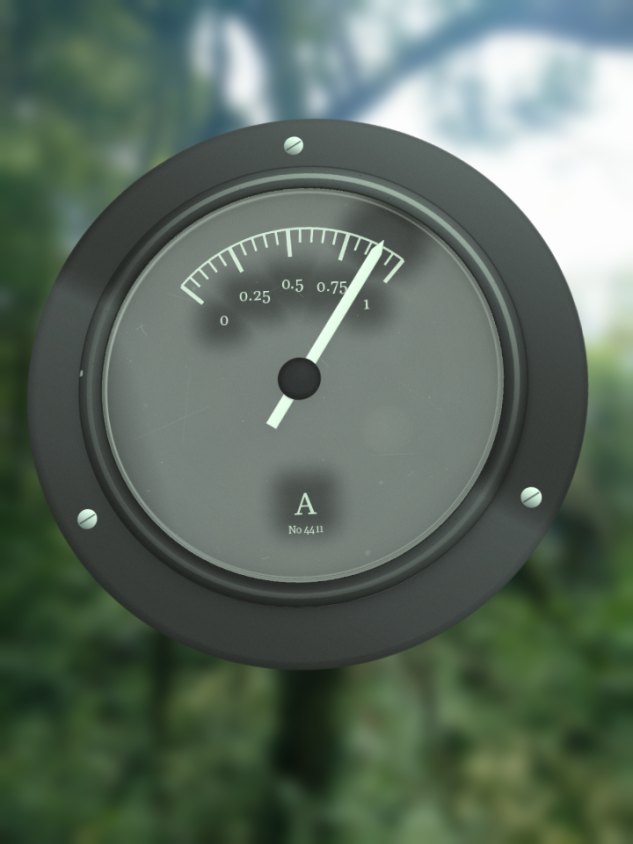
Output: 0.9
